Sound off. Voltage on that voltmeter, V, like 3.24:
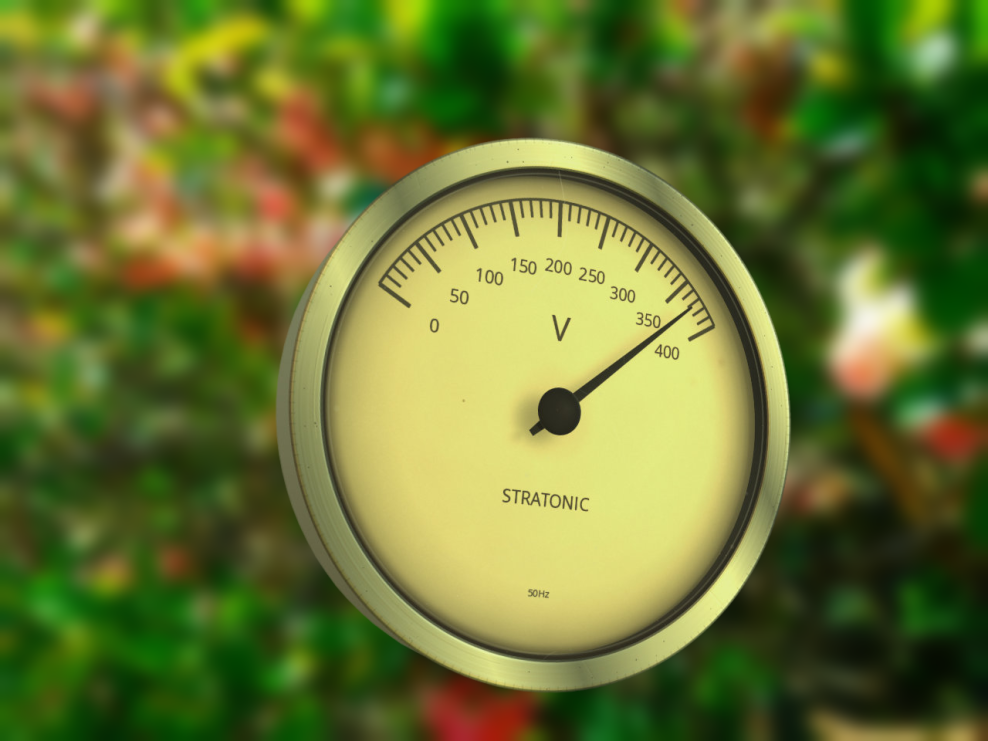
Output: 370
